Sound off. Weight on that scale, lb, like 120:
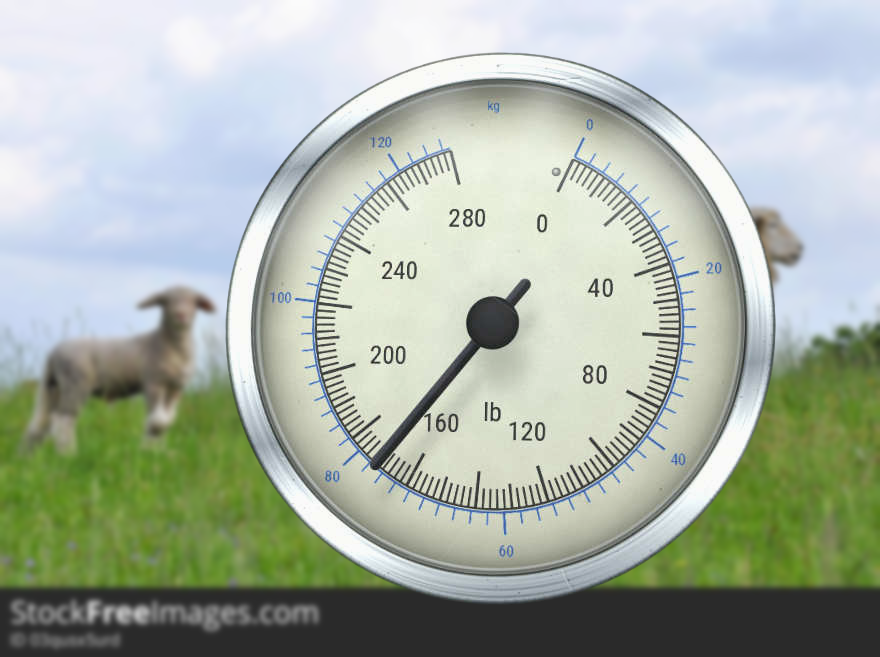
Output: 170
